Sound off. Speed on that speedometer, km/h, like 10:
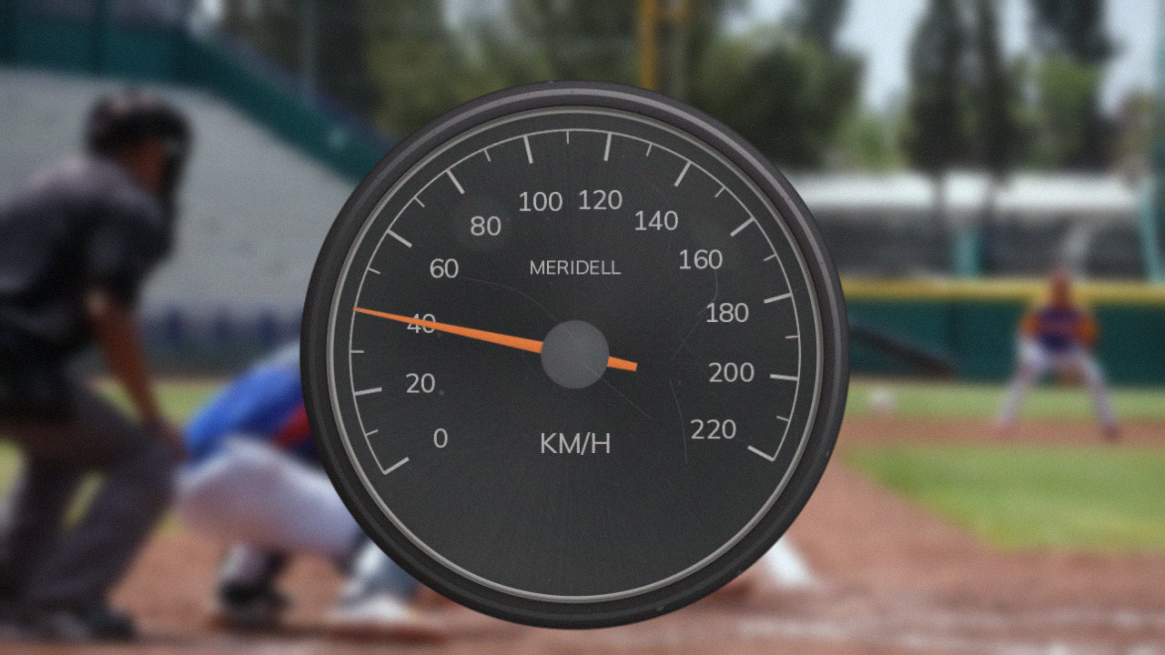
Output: 40
